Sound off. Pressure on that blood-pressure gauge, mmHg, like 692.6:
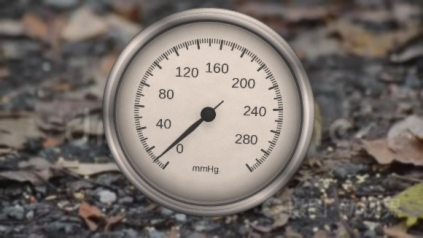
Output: 10
